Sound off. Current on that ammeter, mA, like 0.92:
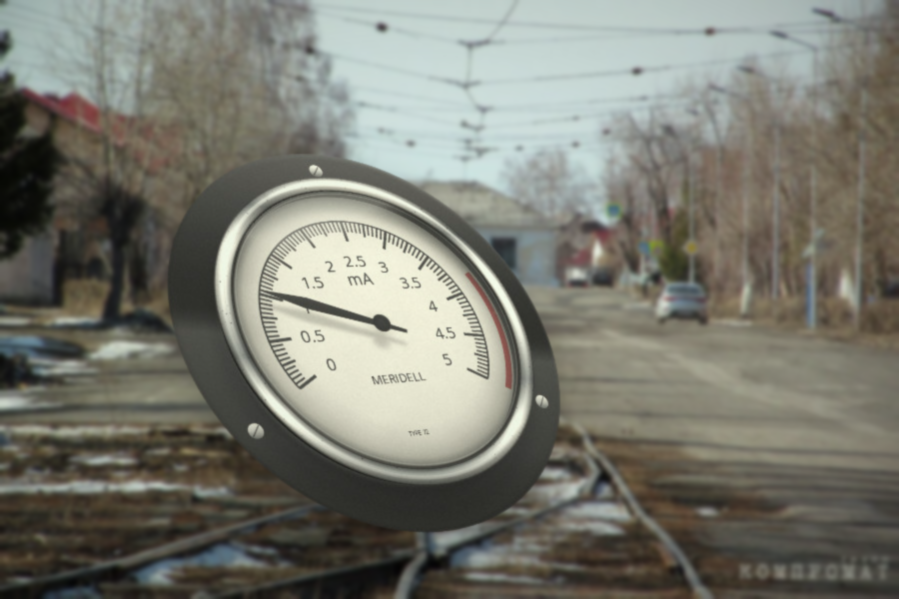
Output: 1
